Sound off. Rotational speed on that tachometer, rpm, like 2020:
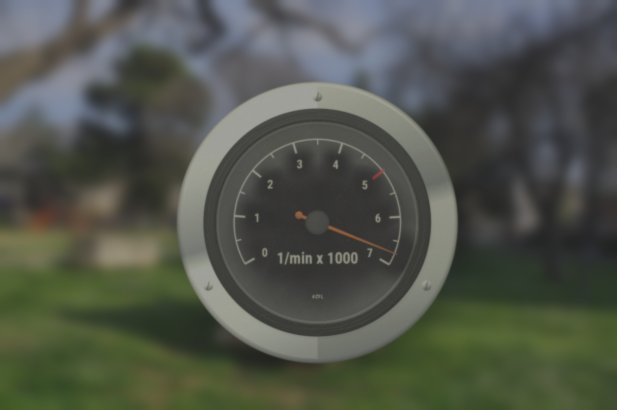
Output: 6750
